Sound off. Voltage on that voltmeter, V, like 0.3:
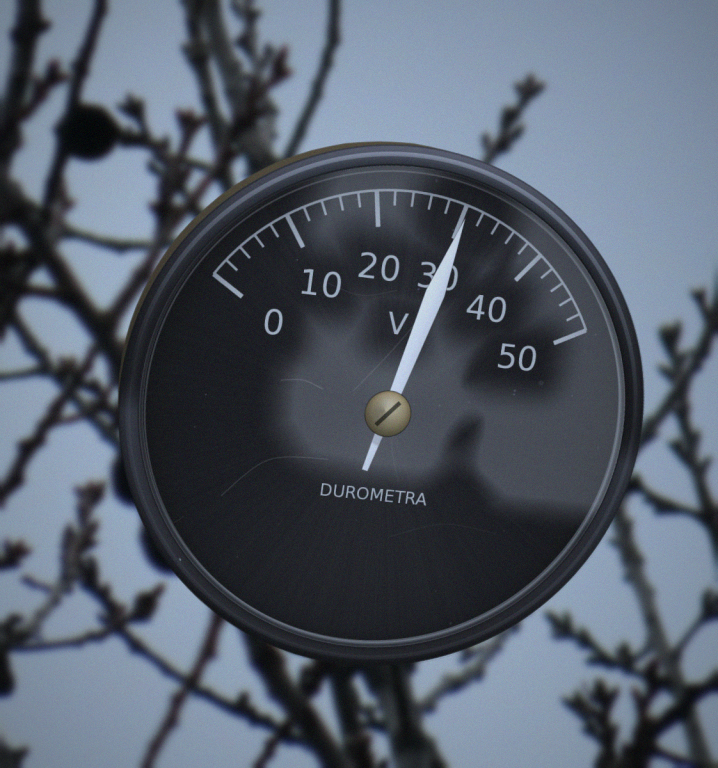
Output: 30
